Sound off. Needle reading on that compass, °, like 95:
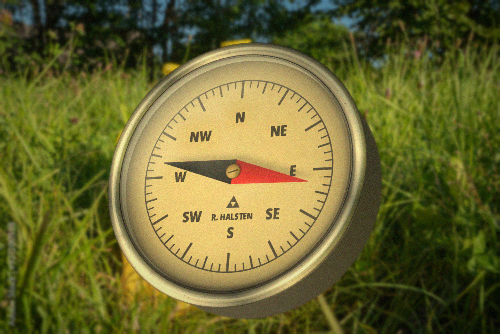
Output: 100
